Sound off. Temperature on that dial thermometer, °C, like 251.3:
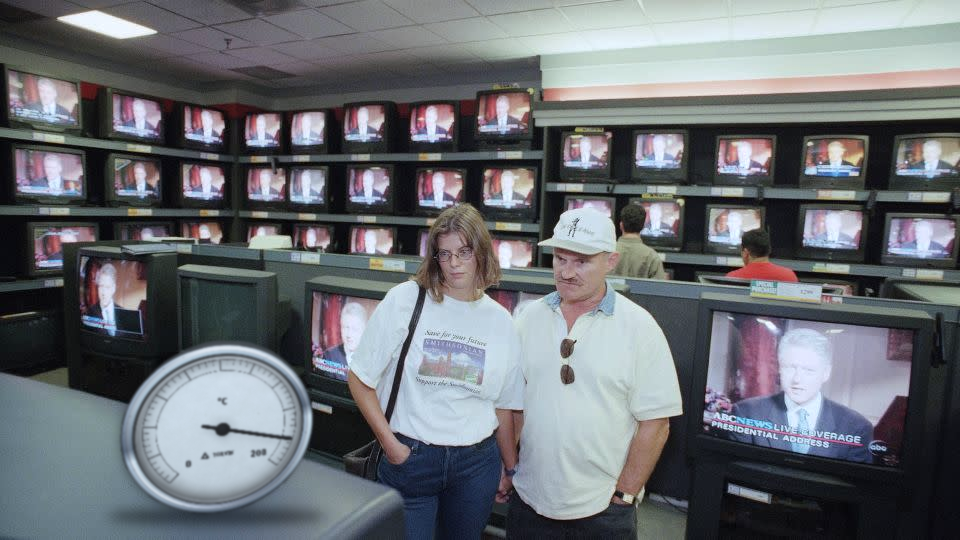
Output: 180
